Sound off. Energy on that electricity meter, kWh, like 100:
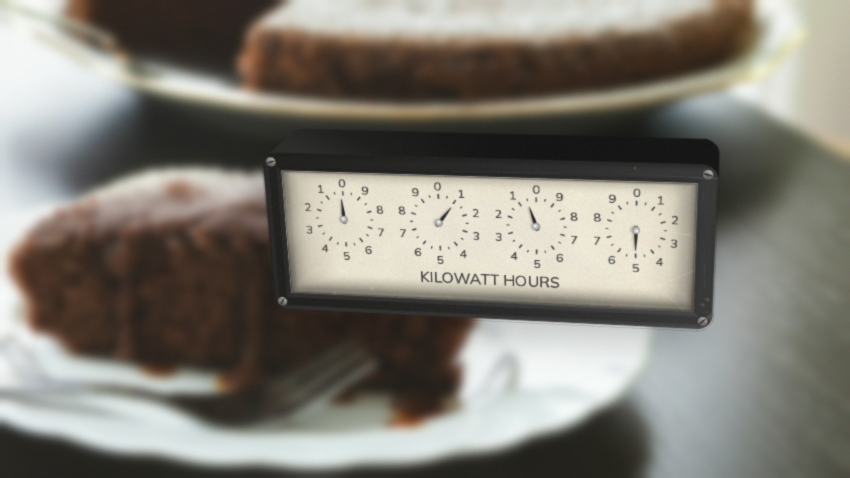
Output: 105
